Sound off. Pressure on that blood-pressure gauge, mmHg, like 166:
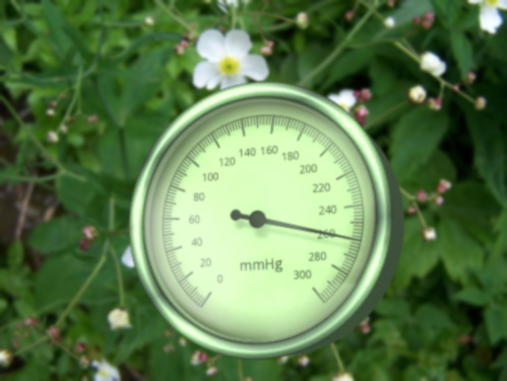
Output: 260
